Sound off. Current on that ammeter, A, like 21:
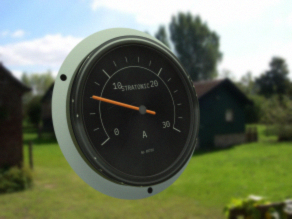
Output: 6
